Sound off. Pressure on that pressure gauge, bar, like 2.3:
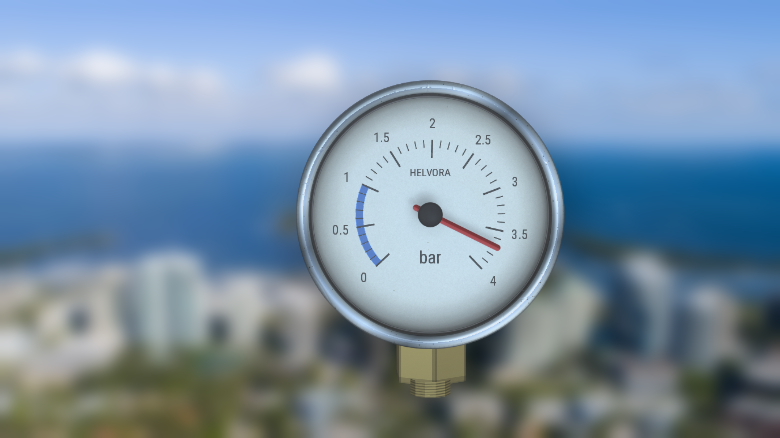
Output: 3.7
